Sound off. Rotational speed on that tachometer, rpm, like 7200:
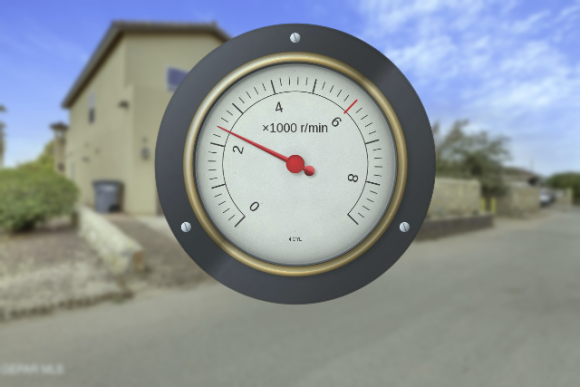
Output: 2400
